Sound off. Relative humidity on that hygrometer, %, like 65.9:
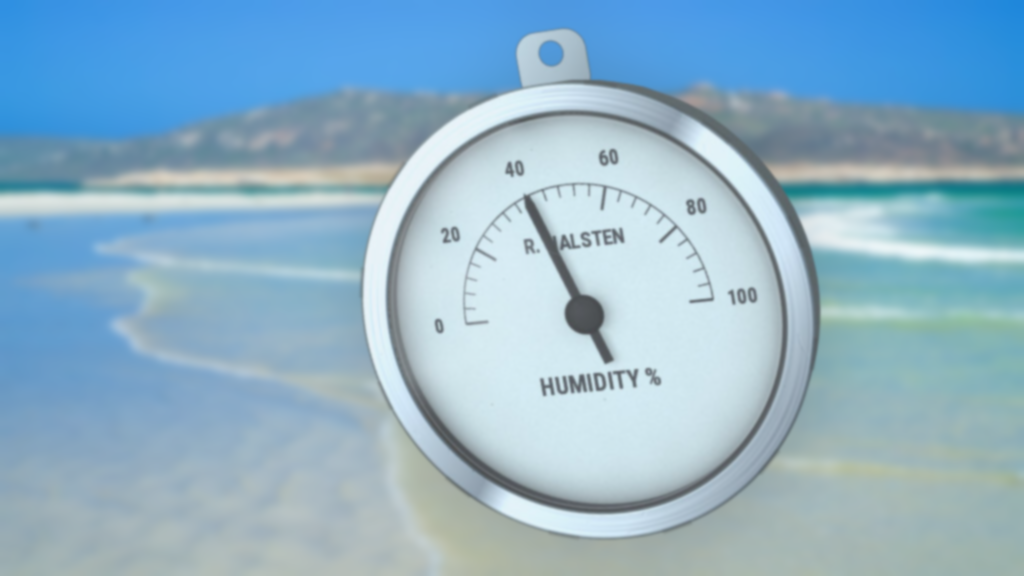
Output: 40
